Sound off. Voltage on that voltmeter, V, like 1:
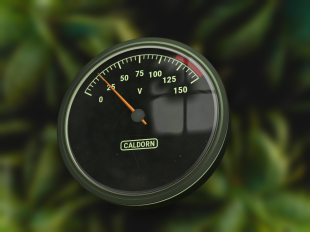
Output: 25
